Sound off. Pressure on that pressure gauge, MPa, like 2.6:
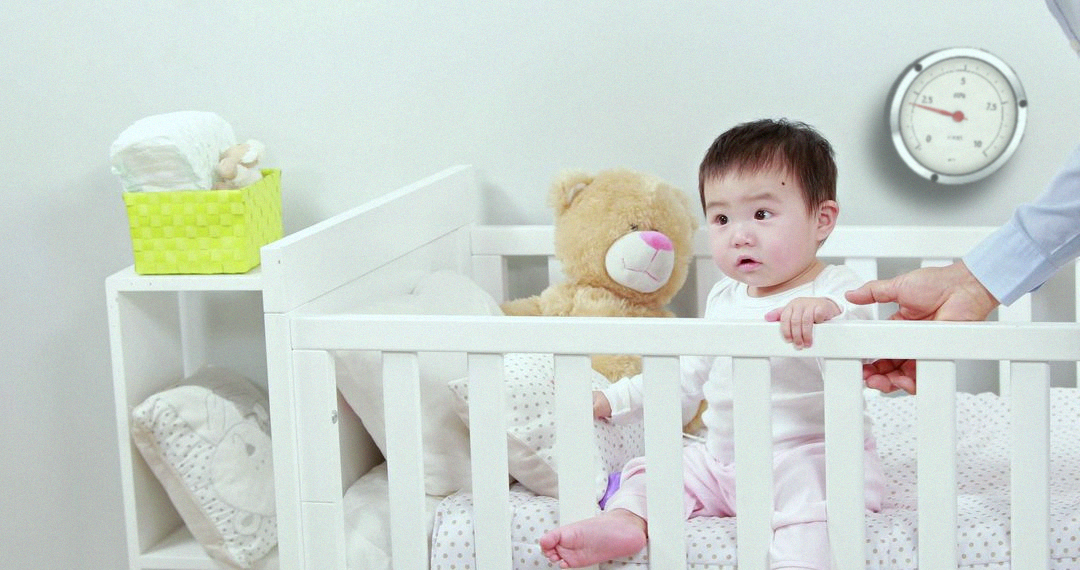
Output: 2
